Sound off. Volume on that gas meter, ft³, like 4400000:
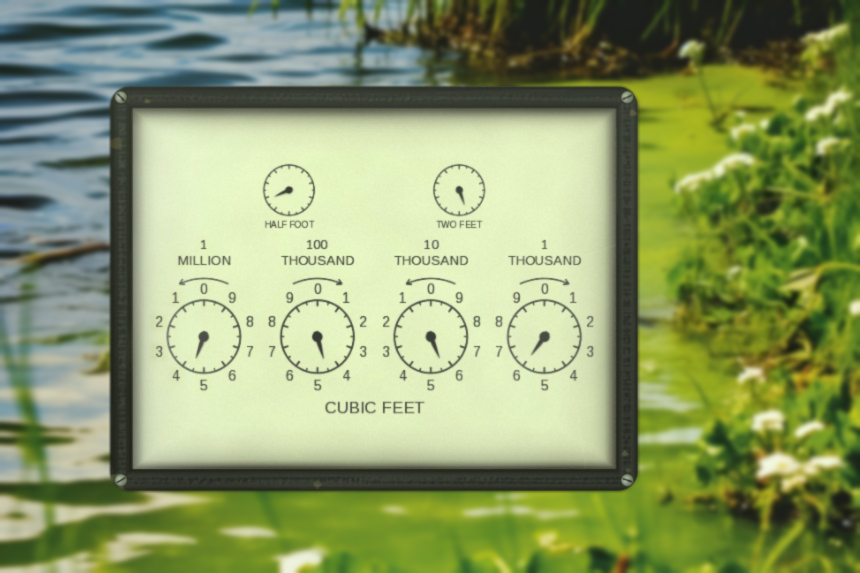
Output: 445600
